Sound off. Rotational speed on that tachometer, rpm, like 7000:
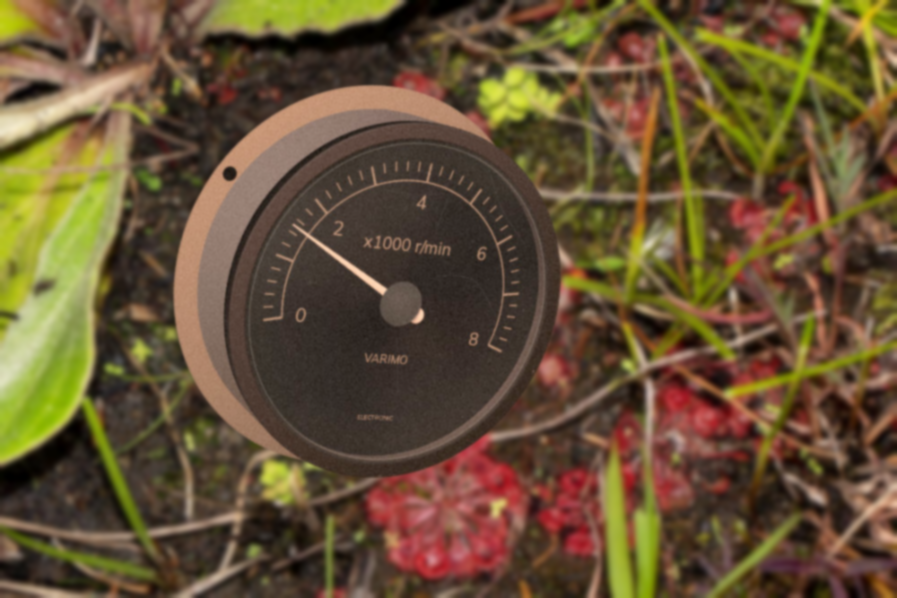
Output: 1500
